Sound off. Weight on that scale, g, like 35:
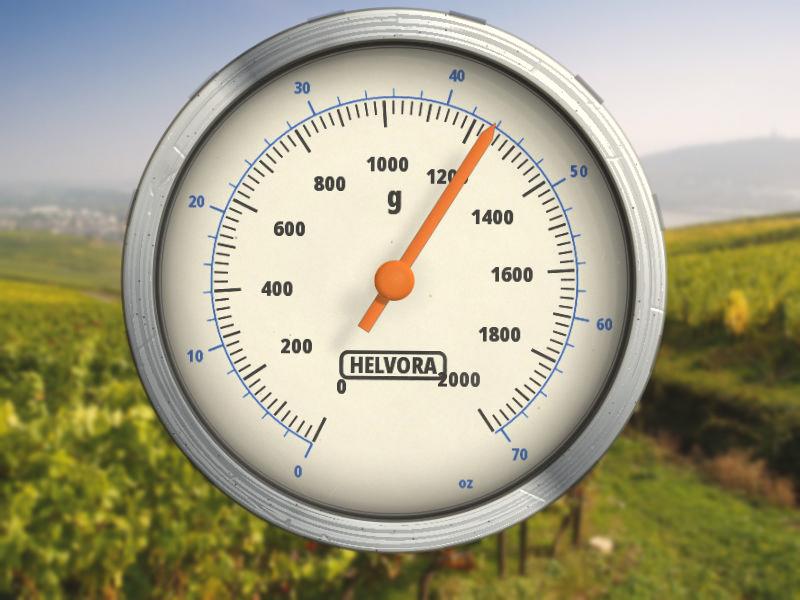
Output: 1240
